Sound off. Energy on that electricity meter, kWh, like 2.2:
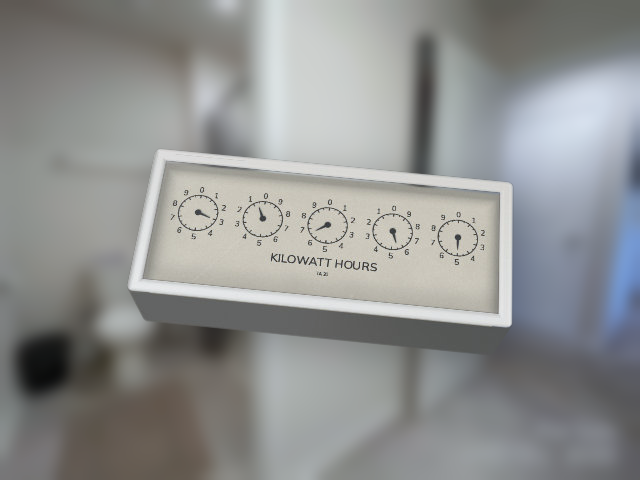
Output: 30655
